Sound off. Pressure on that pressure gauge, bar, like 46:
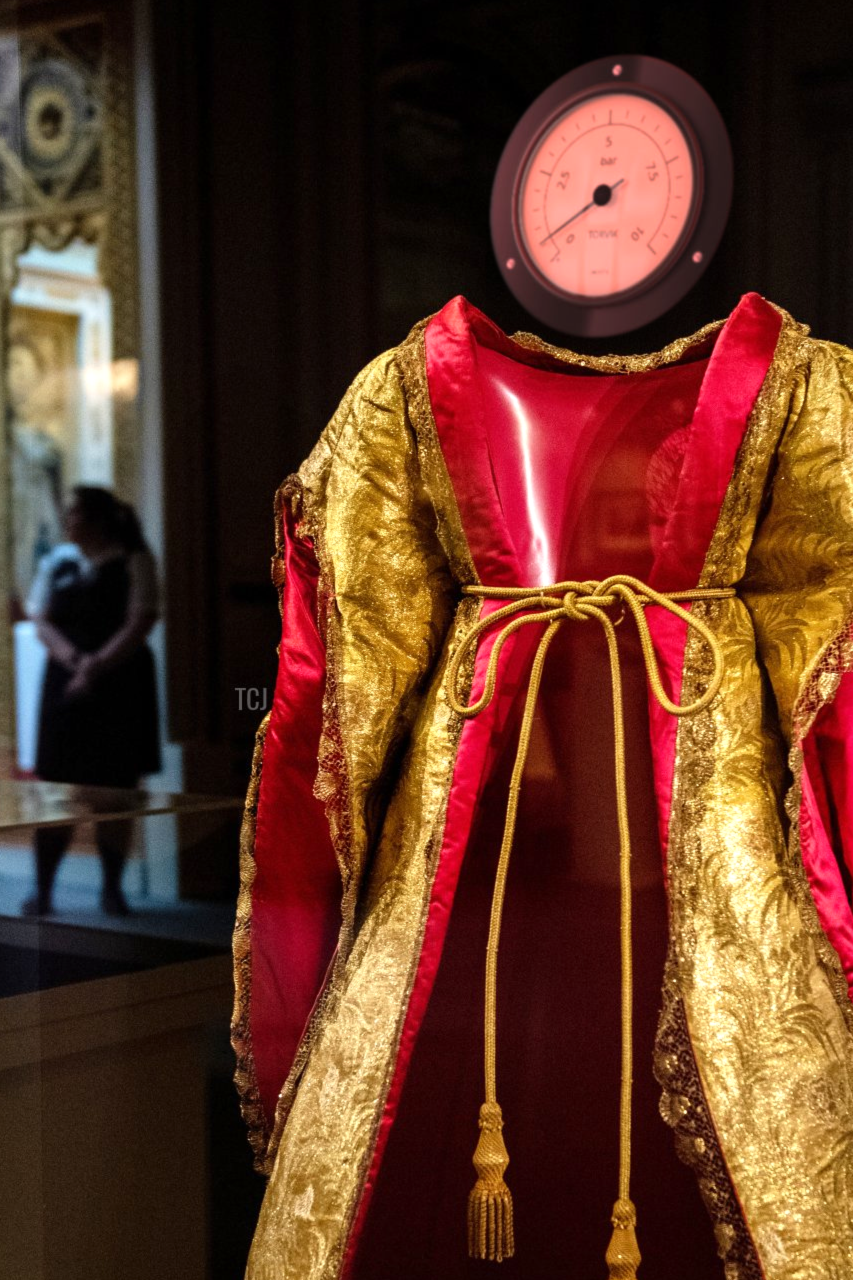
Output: 0.5
